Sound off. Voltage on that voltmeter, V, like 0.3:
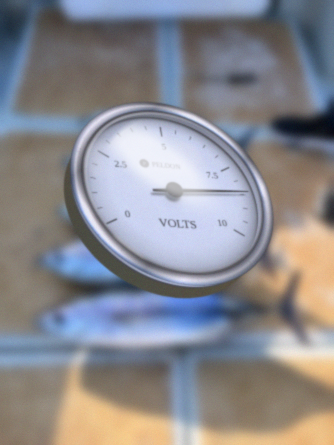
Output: 8.5
